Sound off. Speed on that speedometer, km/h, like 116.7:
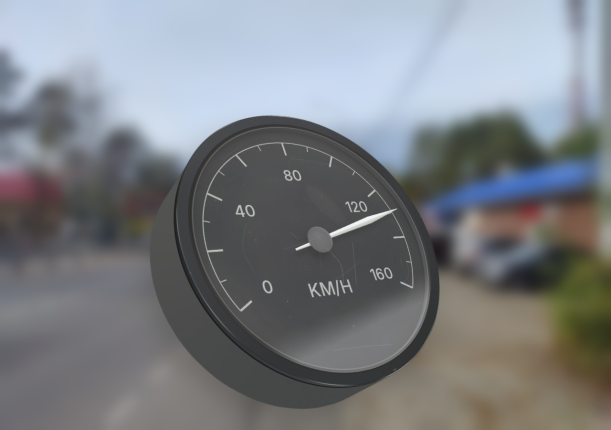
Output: 130
